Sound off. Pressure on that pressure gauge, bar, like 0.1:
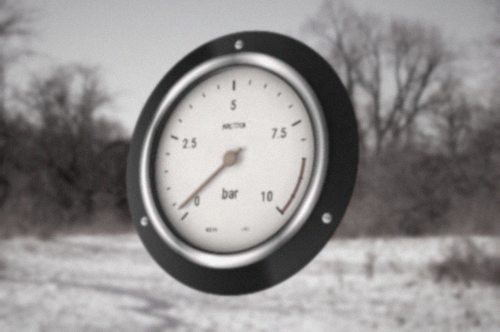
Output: 0.25
